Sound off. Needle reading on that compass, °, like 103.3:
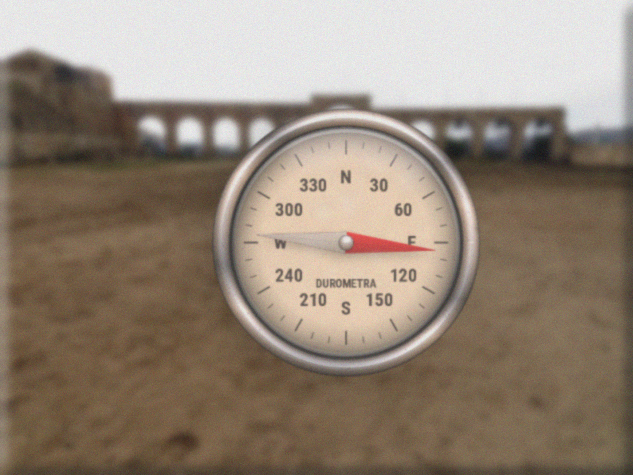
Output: 95
